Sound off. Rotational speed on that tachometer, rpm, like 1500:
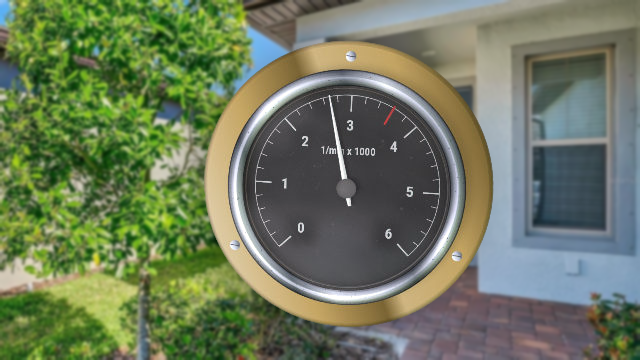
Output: 2700
